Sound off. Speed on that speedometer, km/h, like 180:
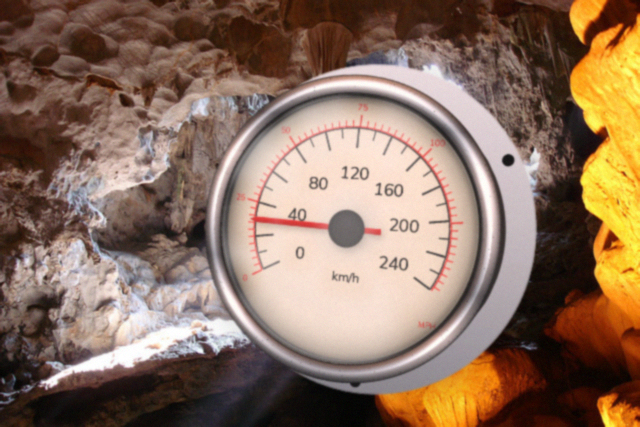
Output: 30
